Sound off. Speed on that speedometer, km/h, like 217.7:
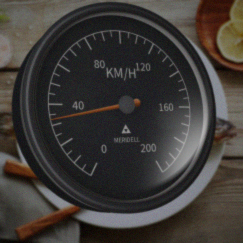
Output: 32.5
